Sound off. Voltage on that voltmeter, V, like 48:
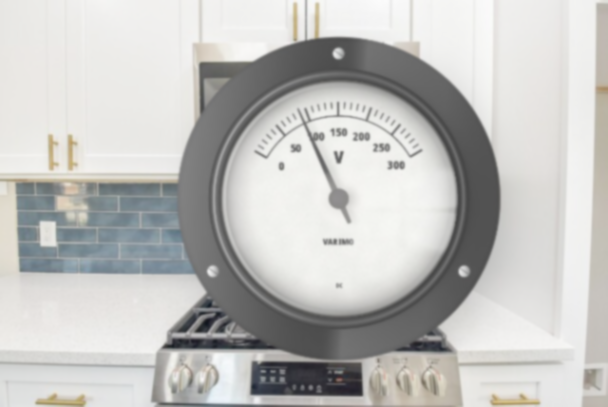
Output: 90
